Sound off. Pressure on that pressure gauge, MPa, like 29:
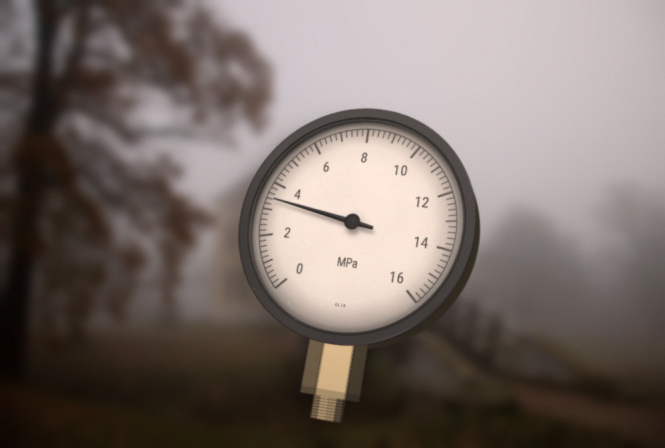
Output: 3.4
